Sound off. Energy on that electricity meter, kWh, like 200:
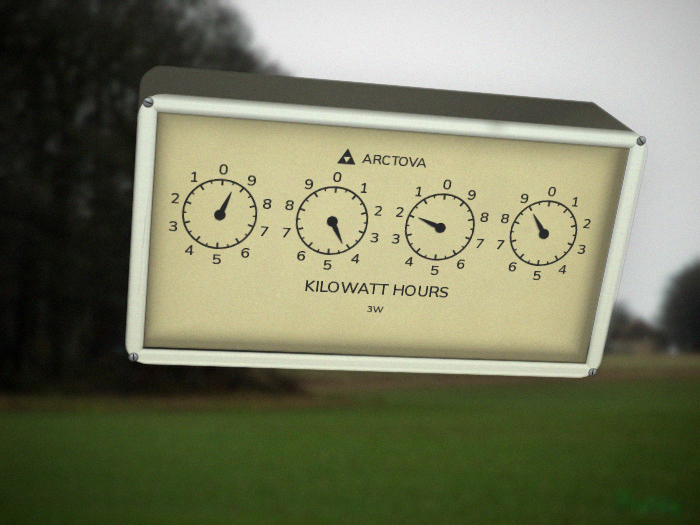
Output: 9419
